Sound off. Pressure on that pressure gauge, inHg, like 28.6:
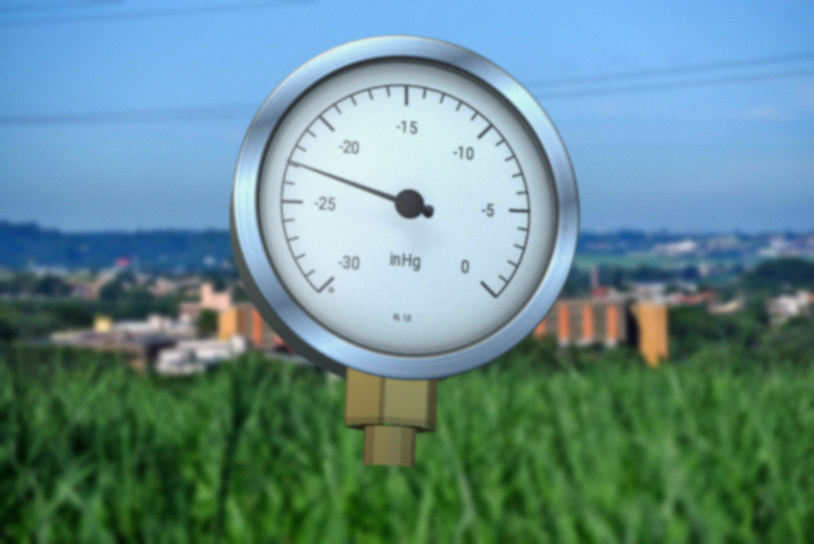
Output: -23
